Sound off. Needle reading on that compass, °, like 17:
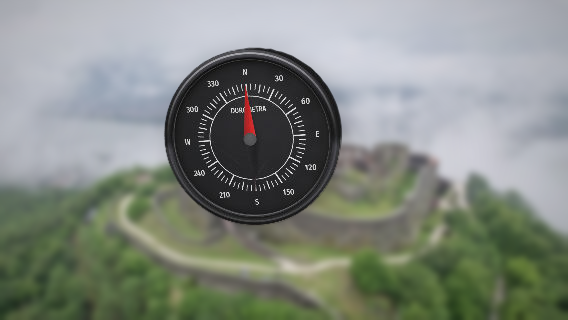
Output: 0
